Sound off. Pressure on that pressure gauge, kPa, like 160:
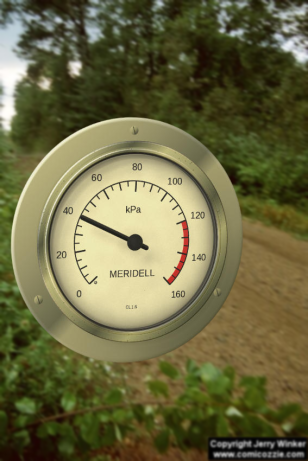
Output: 40
